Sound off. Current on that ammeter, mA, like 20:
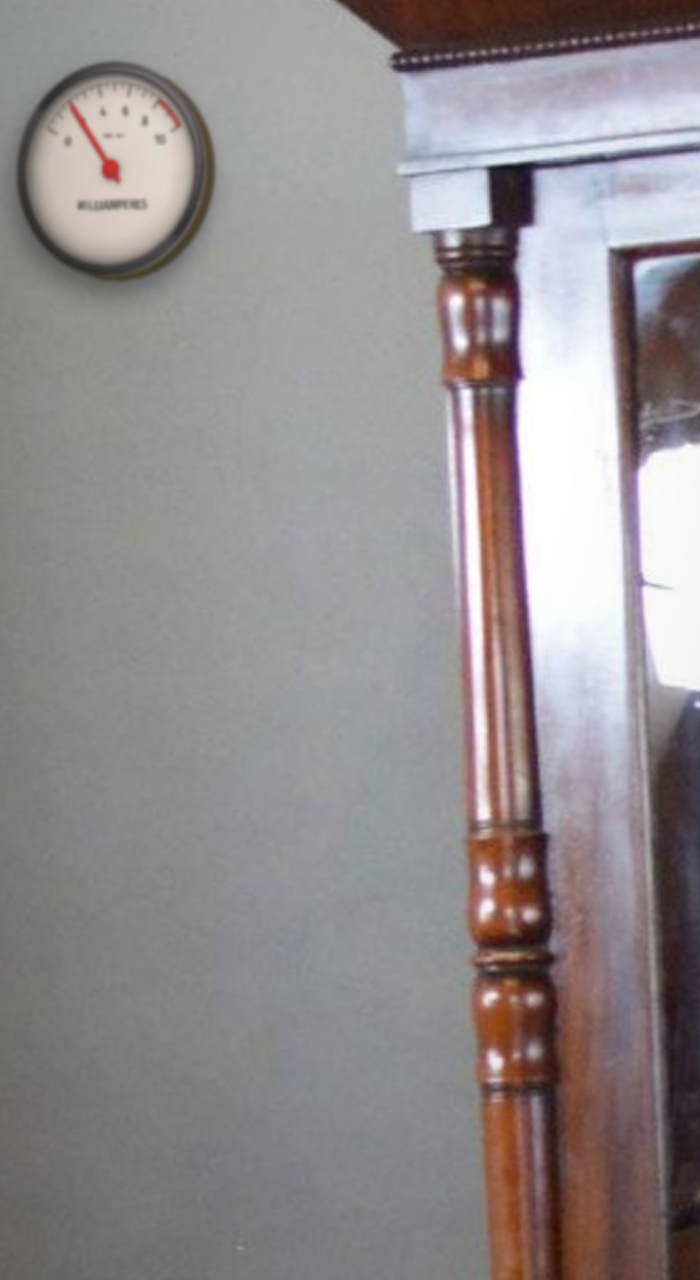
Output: 2
